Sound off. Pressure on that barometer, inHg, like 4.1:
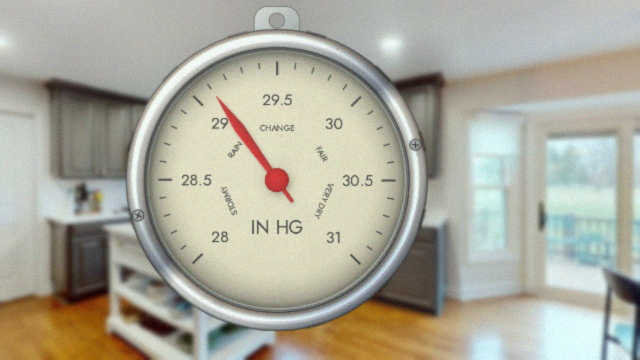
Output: 29.1
